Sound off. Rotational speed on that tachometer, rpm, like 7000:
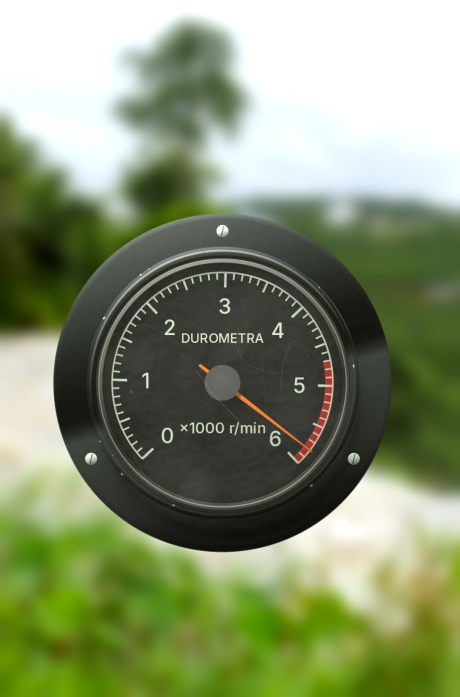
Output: 5800
